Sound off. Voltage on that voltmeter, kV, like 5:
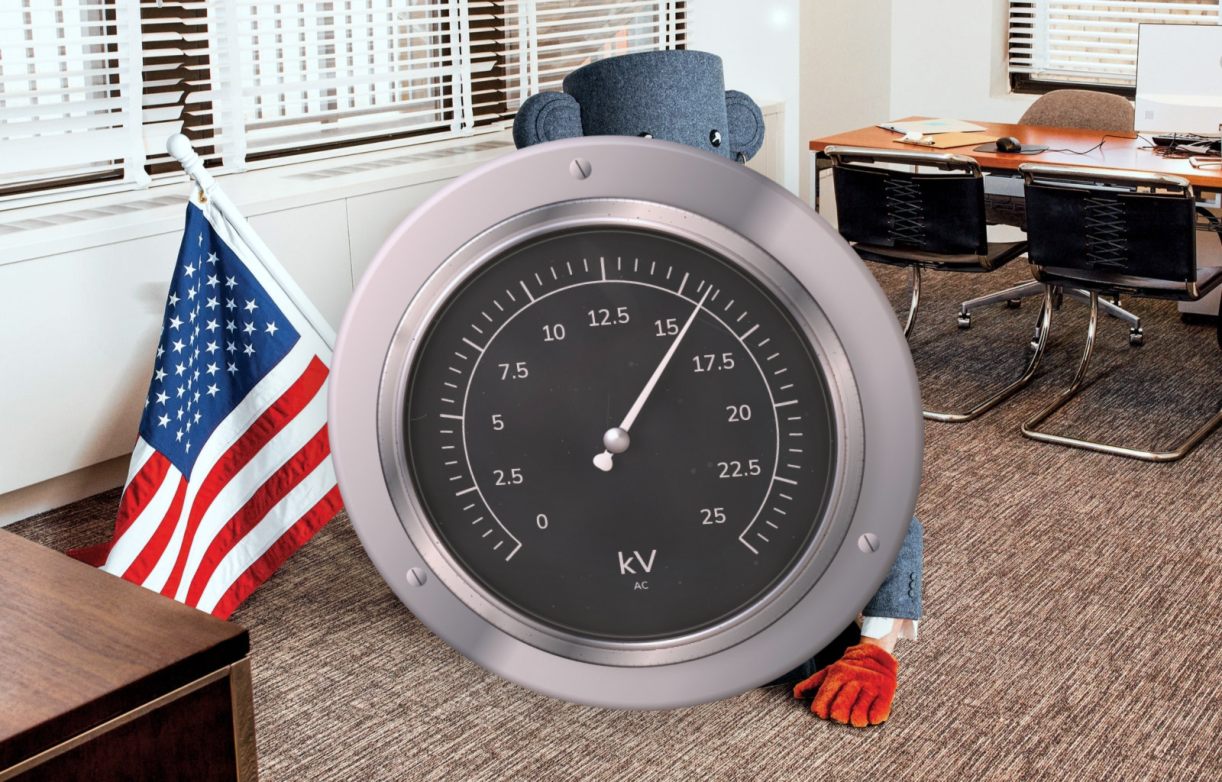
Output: 15.75
